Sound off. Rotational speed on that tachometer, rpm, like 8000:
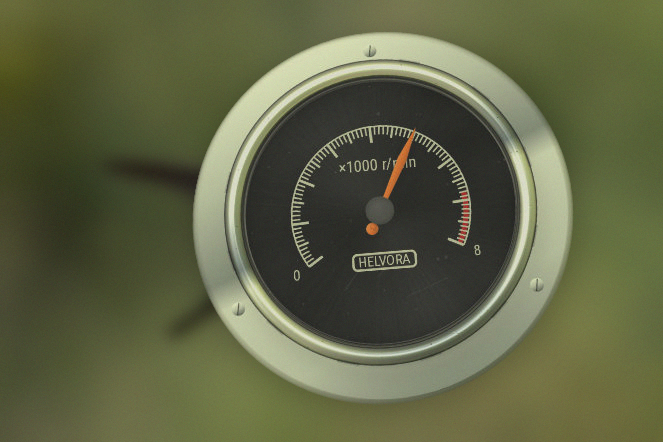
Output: 5000
